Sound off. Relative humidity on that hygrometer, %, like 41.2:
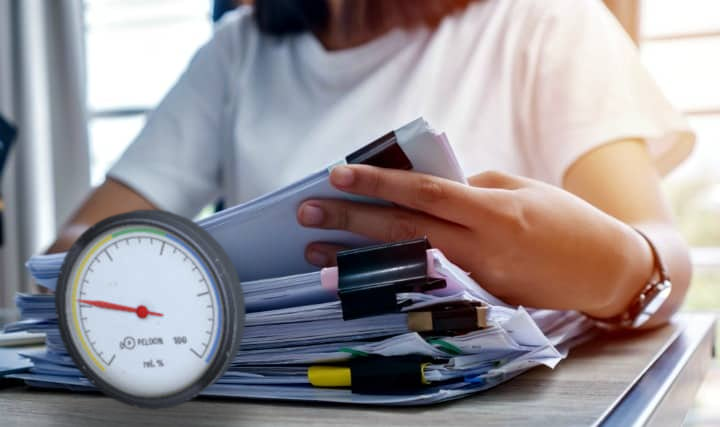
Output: 22
